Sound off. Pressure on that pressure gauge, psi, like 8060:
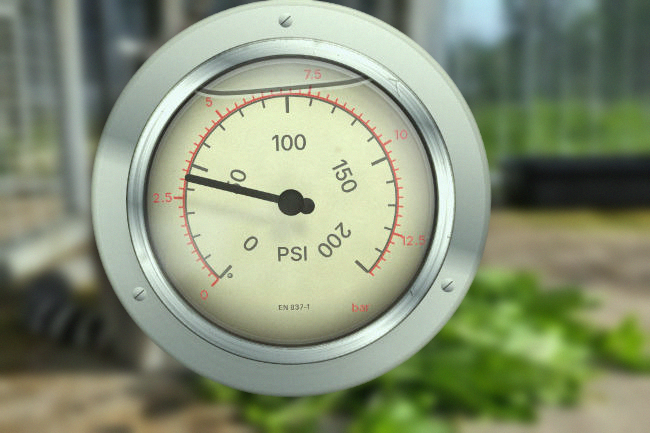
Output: 45
